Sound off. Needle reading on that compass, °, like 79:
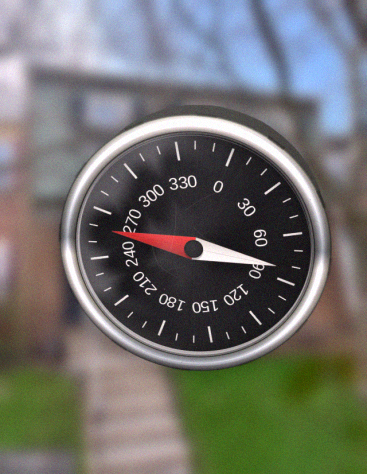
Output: 260
